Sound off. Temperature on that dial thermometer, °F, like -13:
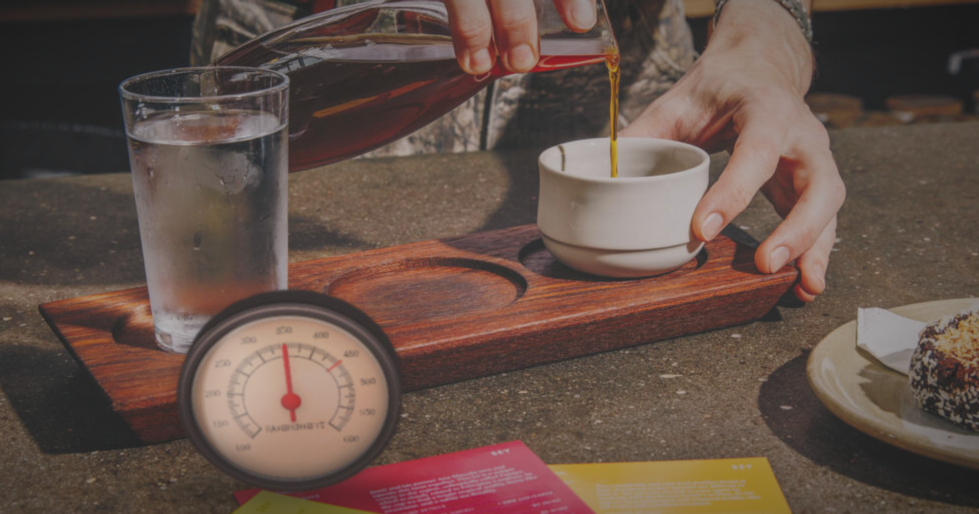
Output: 350
